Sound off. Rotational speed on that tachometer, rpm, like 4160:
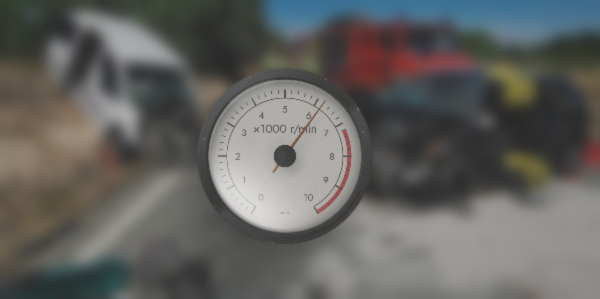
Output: 6200
